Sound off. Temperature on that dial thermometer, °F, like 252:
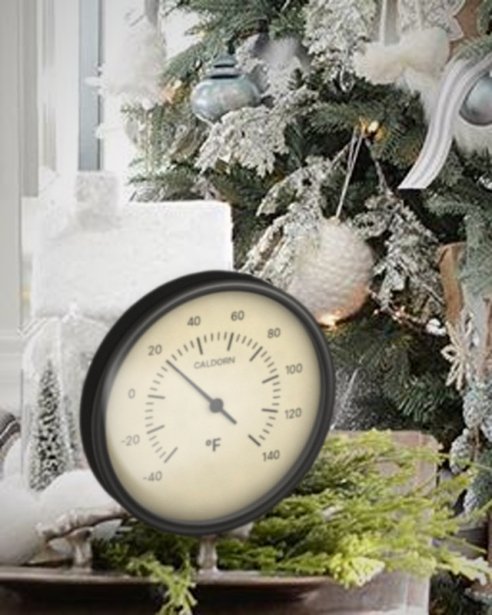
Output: 20
